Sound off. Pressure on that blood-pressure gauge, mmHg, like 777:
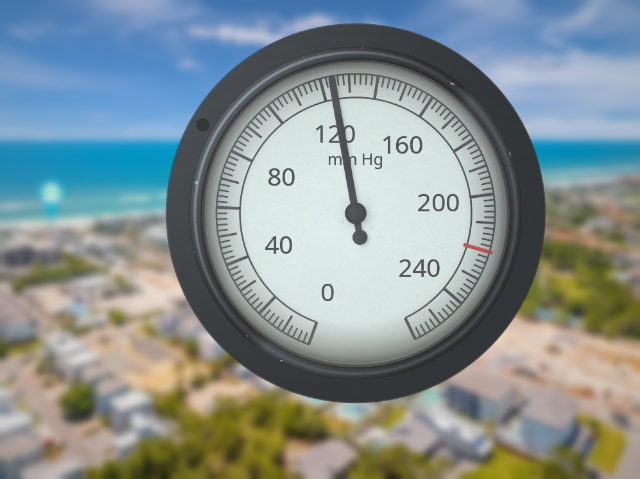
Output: 124
